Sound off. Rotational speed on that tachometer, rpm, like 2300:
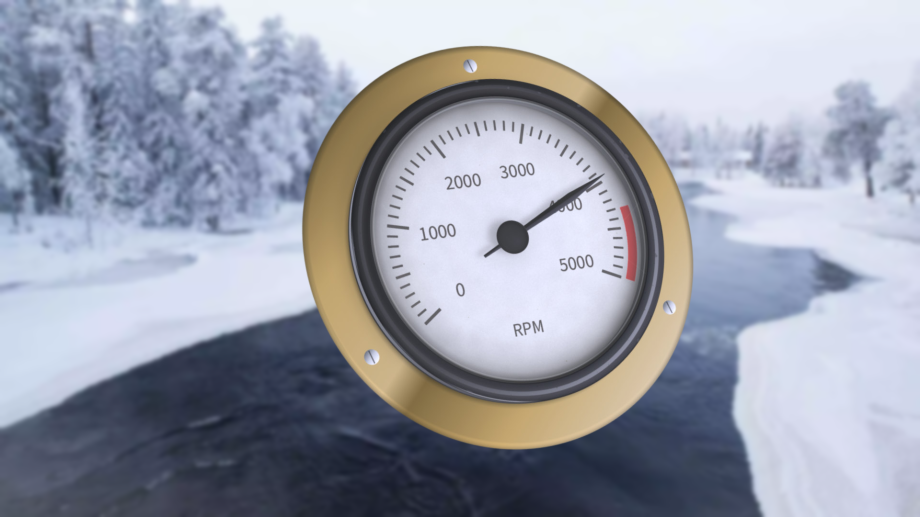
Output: 3950
